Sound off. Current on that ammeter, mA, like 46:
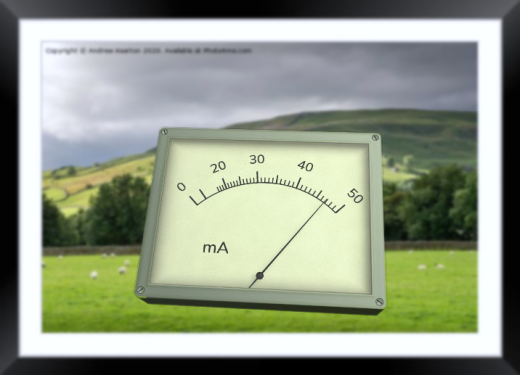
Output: 47
